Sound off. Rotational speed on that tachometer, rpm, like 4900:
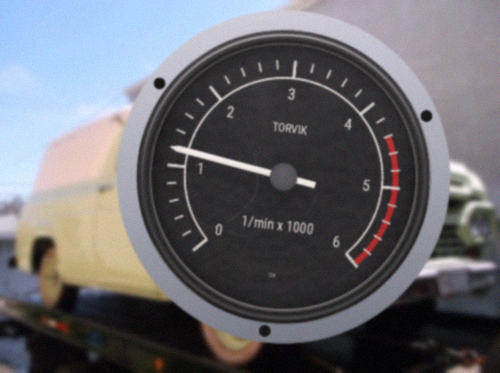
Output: 1200
